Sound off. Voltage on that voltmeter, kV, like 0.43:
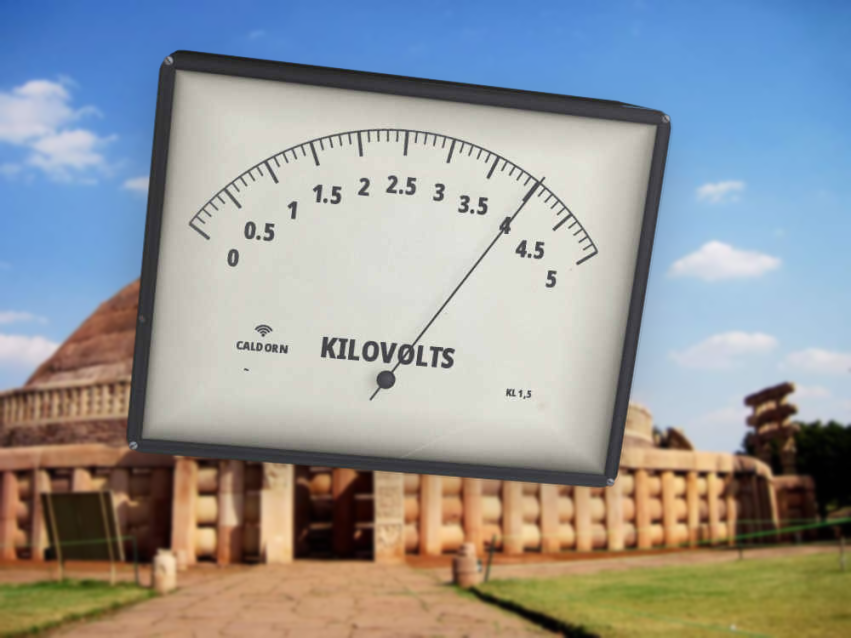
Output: 4
